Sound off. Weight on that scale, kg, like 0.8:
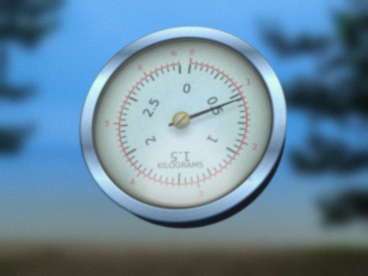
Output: 0.55
